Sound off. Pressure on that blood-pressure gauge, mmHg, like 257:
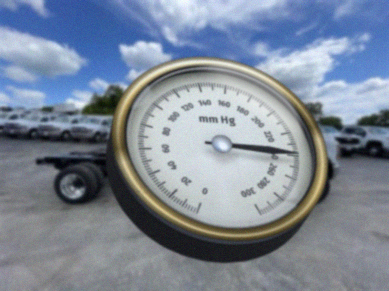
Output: 240
